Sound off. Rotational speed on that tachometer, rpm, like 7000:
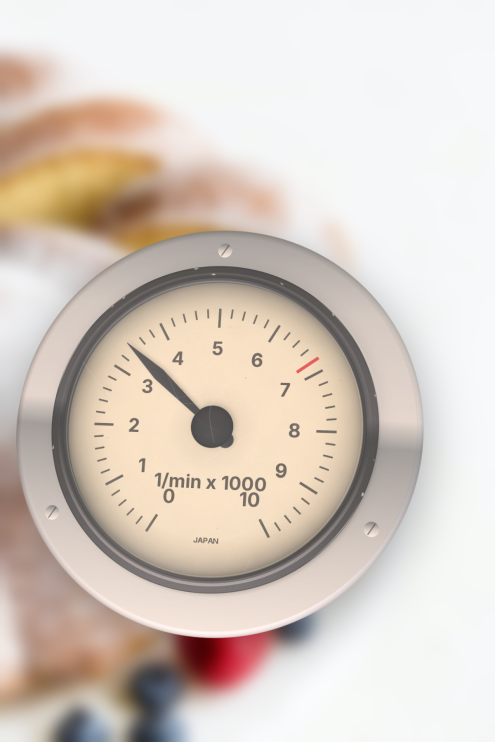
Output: 3400
